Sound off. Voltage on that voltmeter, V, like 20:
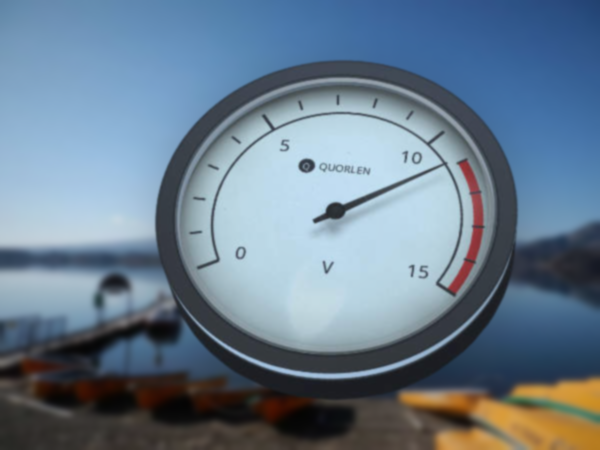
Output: 11
